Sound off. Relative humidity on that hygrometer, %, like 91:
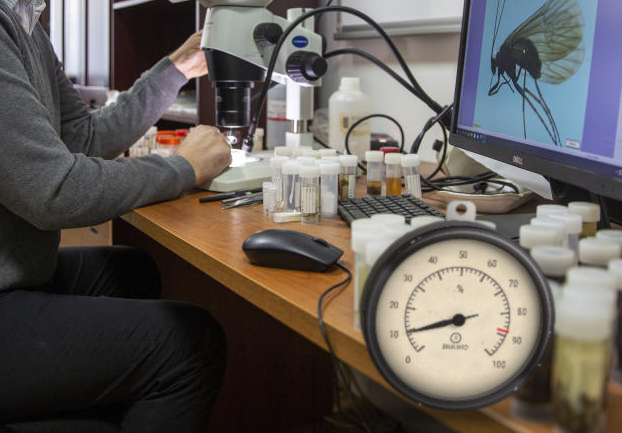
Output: 10
